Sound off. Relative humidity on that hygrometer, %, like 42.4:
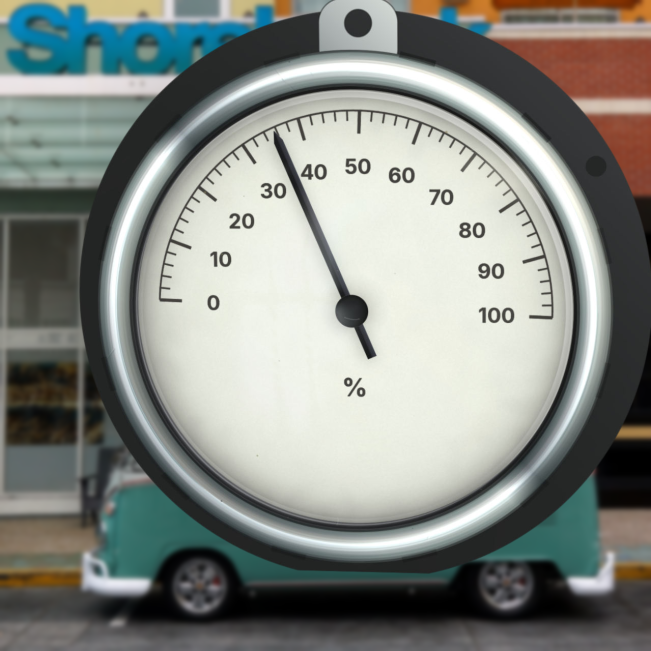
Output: 36
